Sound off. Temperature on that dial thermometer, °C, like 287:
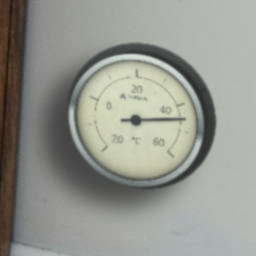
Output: 45
